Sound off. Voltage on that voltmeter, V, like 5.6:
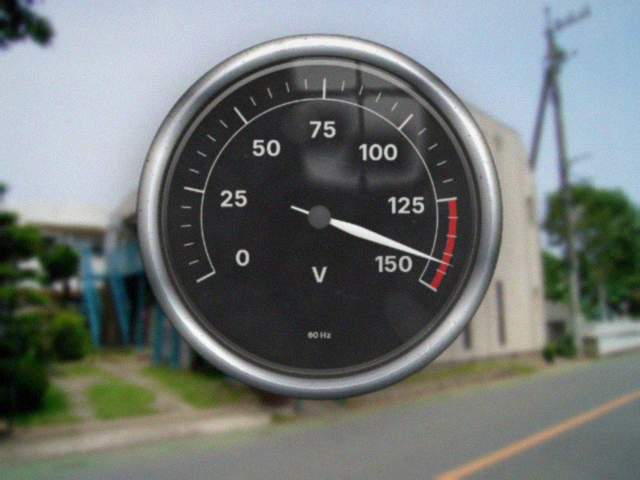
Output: 142.5
